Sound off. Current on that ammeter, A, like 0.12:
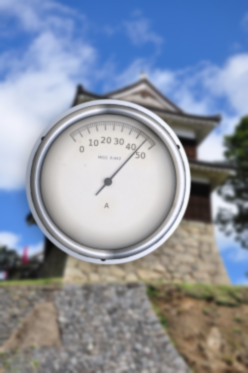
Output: 45
